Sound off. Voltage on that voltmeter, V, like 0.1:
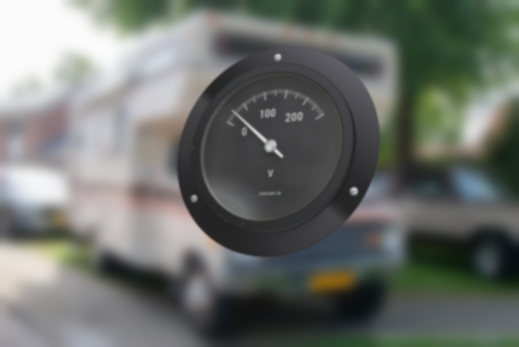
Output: 25
